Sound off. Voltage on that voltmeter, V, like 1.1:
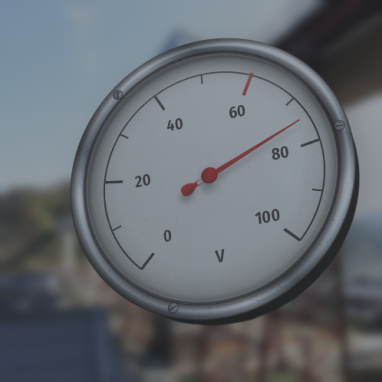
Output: 75
